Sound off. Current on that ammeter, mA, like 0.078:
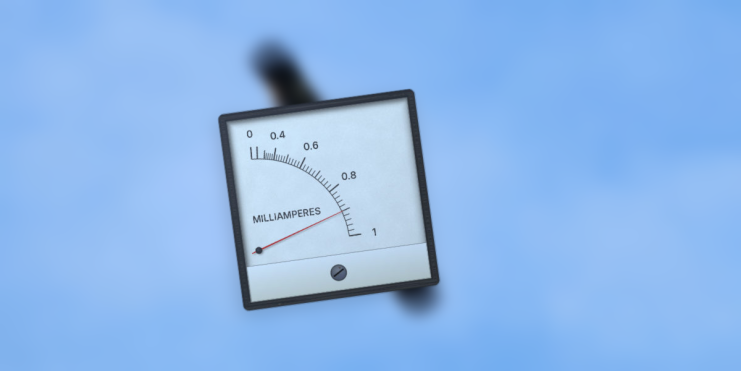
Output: 0.9
